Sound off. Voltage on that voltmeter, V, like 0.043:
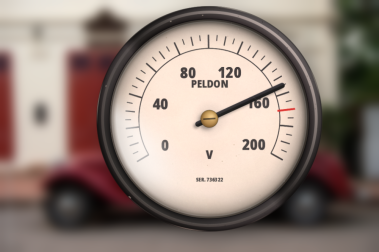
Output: 155
